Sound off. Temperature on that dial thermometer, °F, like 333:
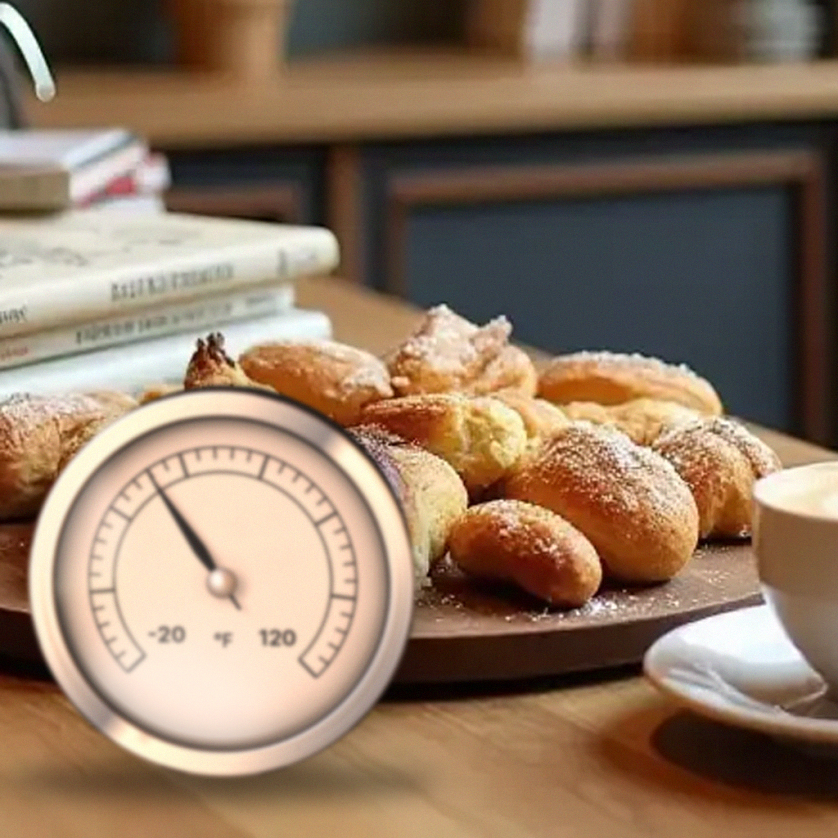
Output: 32
